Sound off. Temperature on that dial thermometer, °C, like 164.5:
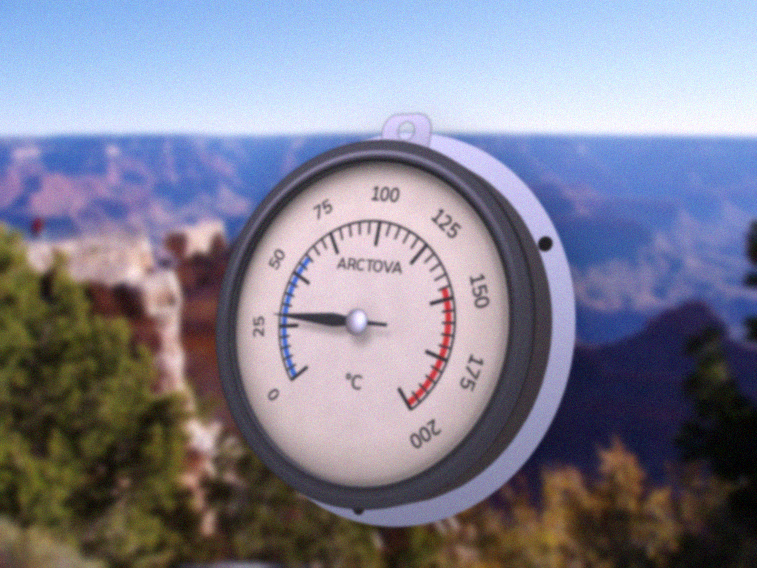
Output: 30
